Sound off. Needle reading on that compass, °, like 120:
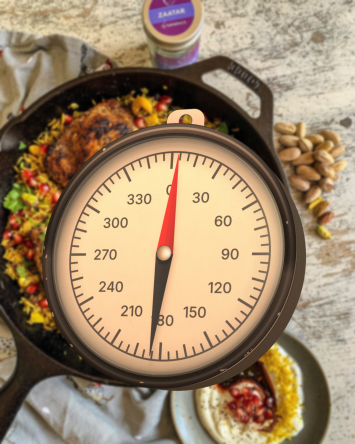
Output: 5
